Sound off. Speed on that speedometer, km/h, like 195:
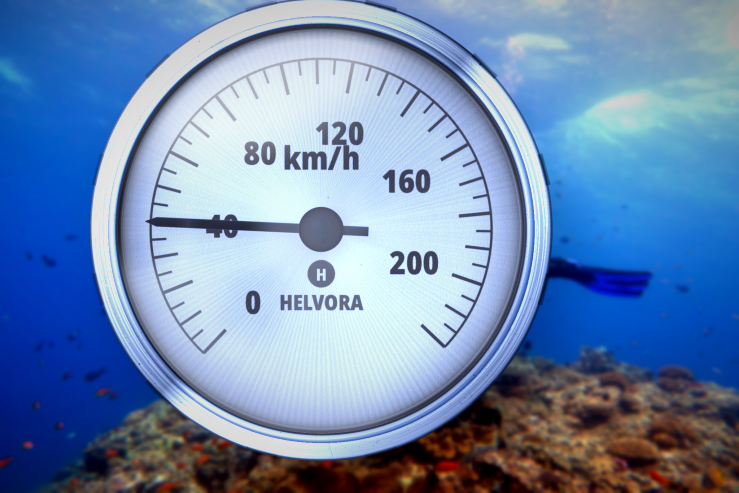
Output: 40
